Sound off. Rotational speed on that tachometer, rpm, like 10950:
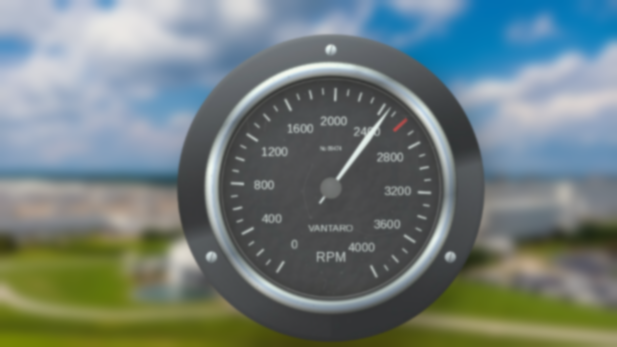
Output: 2450
